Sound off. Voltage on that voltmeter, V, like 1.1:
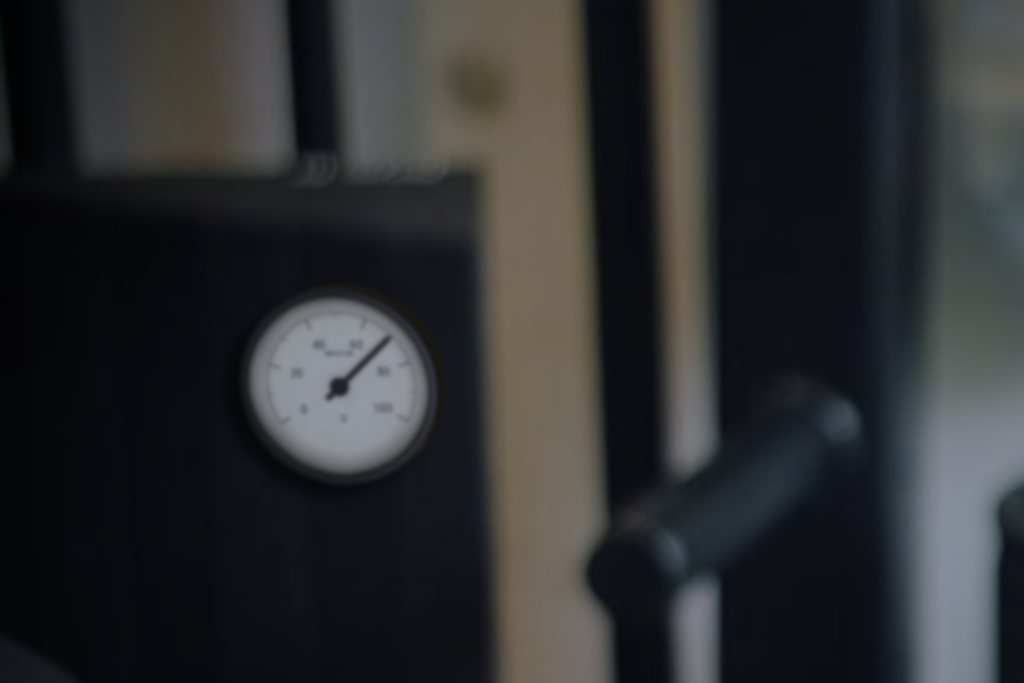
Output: 70
